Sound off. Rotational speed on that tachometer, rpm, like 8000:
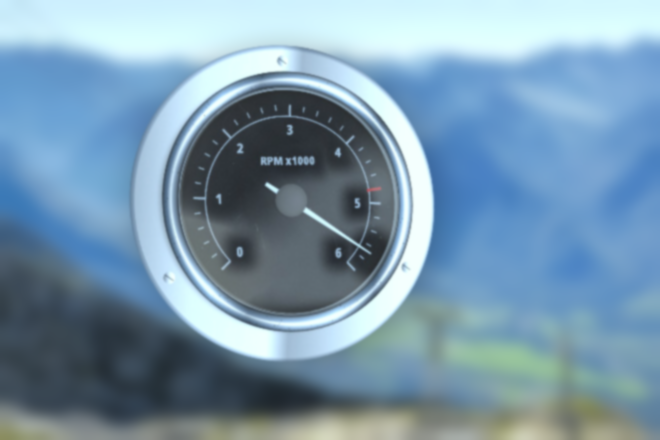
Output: 5700
